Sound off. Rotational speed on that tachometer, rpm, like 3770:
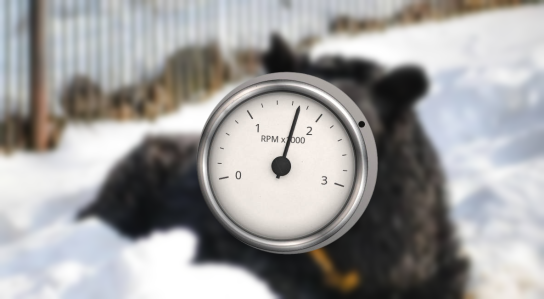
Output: 1700
